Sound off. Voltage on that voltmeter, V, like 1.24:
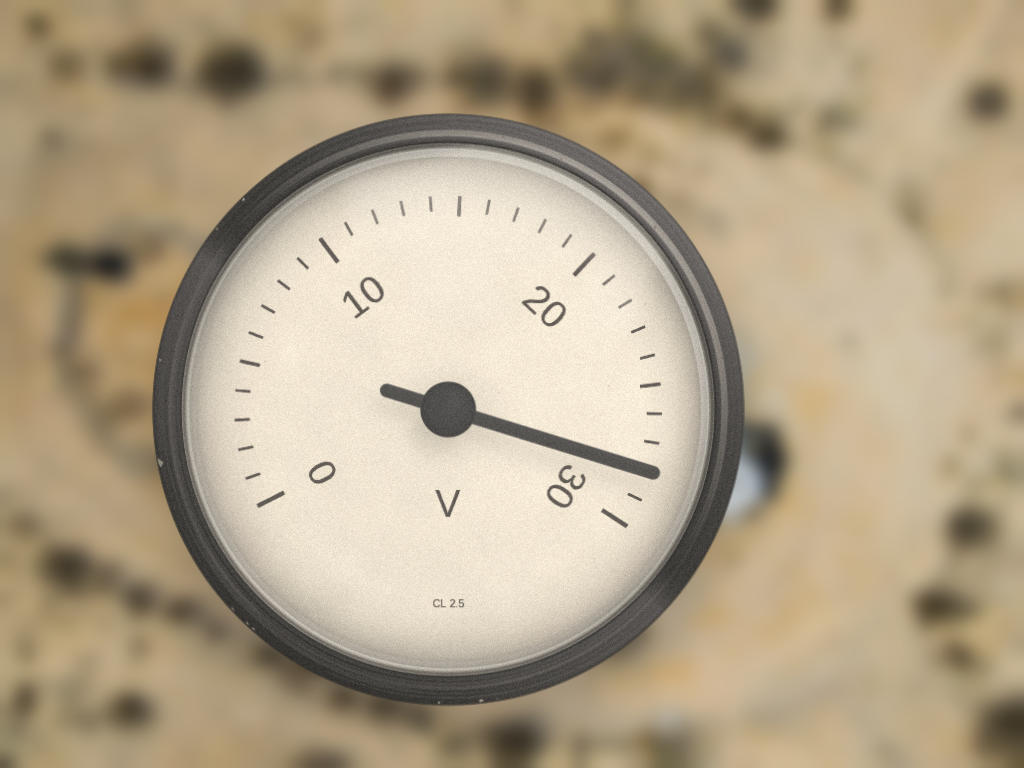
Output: 28
